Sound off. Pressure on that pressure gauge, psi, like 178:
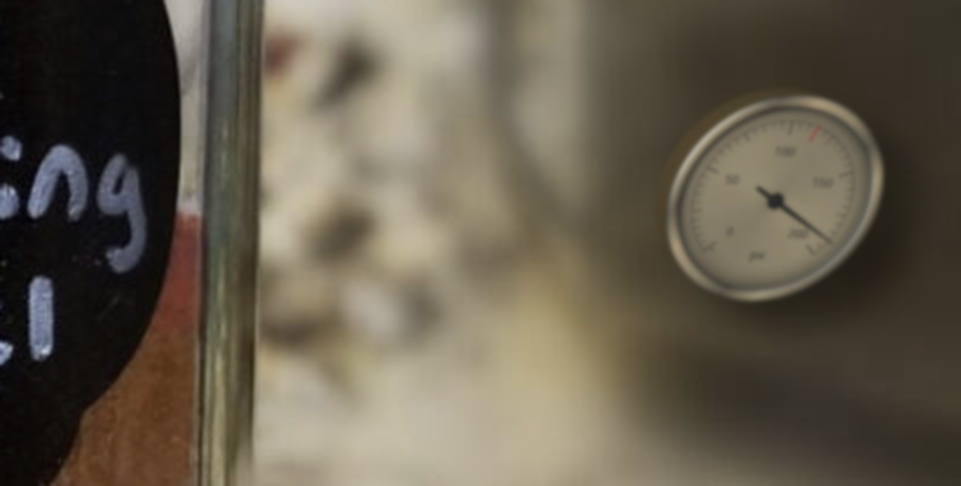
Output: 190
